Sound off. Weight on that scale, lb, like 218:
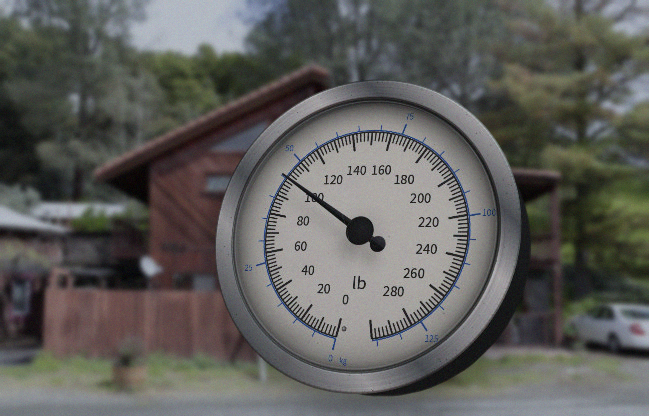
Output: 100
